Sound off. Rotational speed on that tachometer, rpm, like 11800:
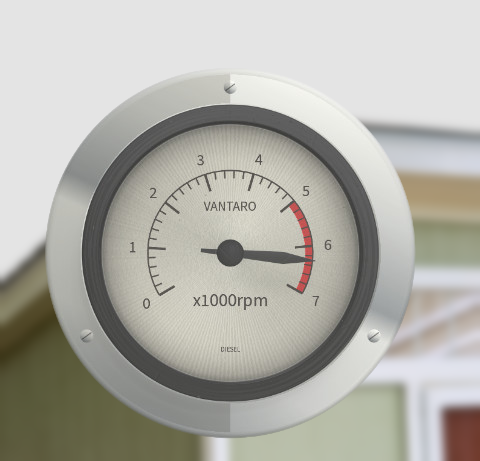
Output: 6300
